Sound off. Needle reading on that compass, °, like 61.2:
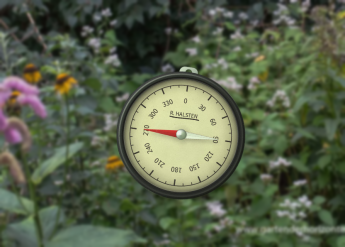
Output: 270
